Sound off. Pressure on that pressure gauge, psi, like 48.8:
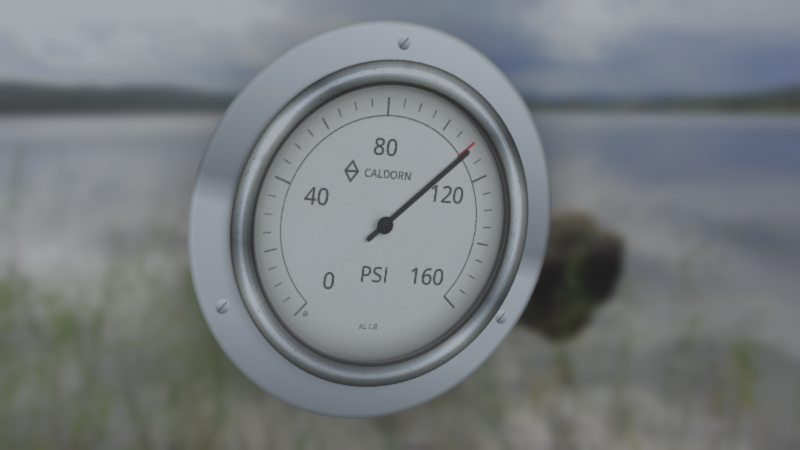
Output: 110
